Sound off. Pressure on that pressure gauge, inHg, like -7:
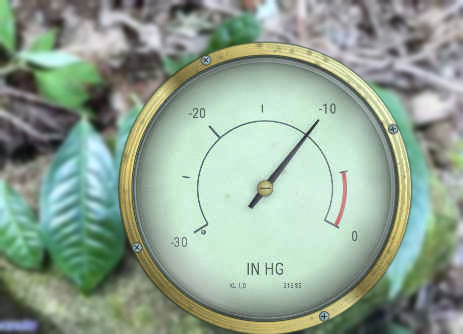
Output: -10
